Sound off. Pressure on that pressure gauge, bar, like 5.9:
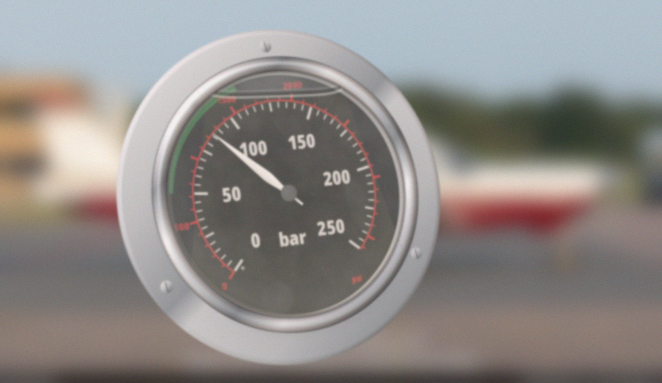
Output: 85
